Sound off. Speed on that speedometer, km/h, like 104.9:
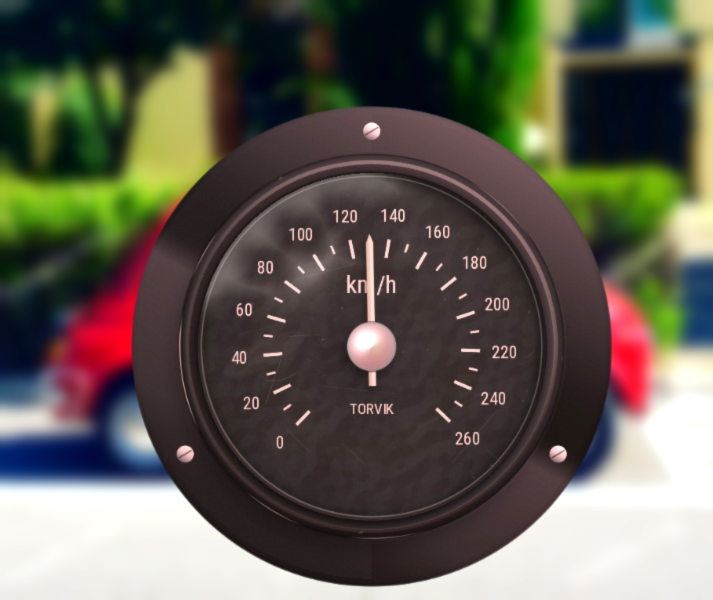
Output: 130
